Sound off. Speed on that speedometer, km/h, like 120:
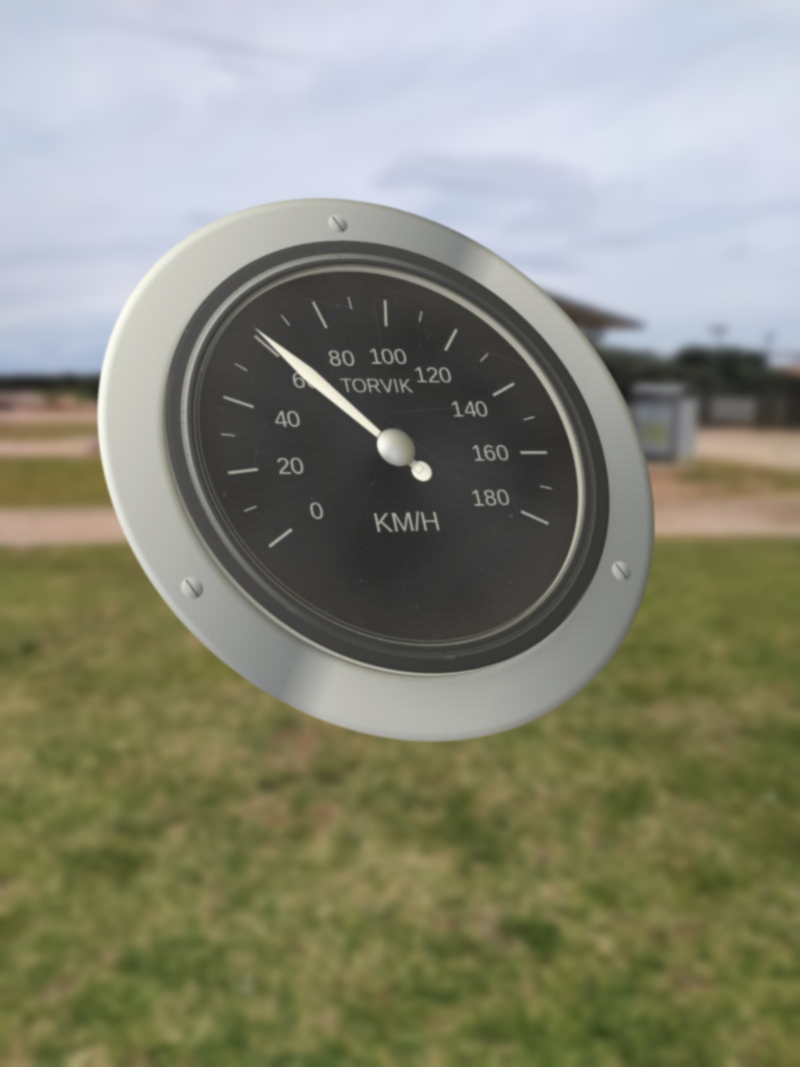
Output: 60
